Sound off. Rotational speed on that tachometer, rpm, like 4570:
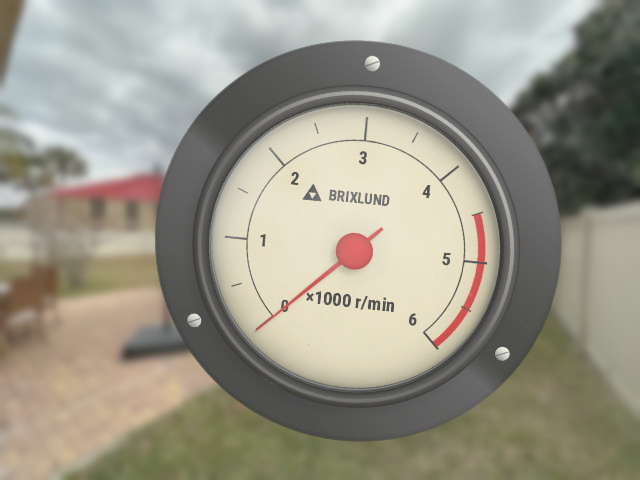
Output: 0
